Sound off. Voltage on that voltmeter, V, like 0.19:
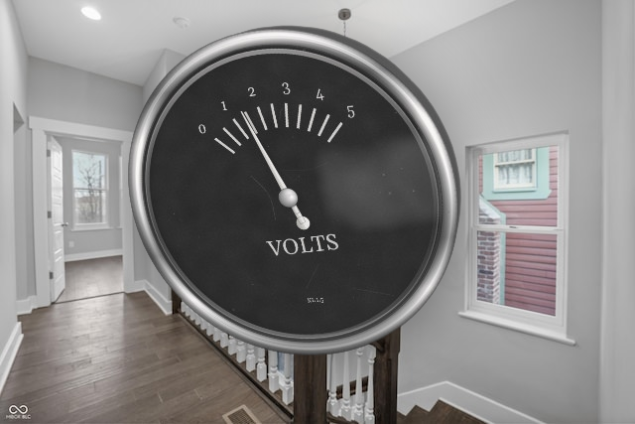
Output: 1.5
